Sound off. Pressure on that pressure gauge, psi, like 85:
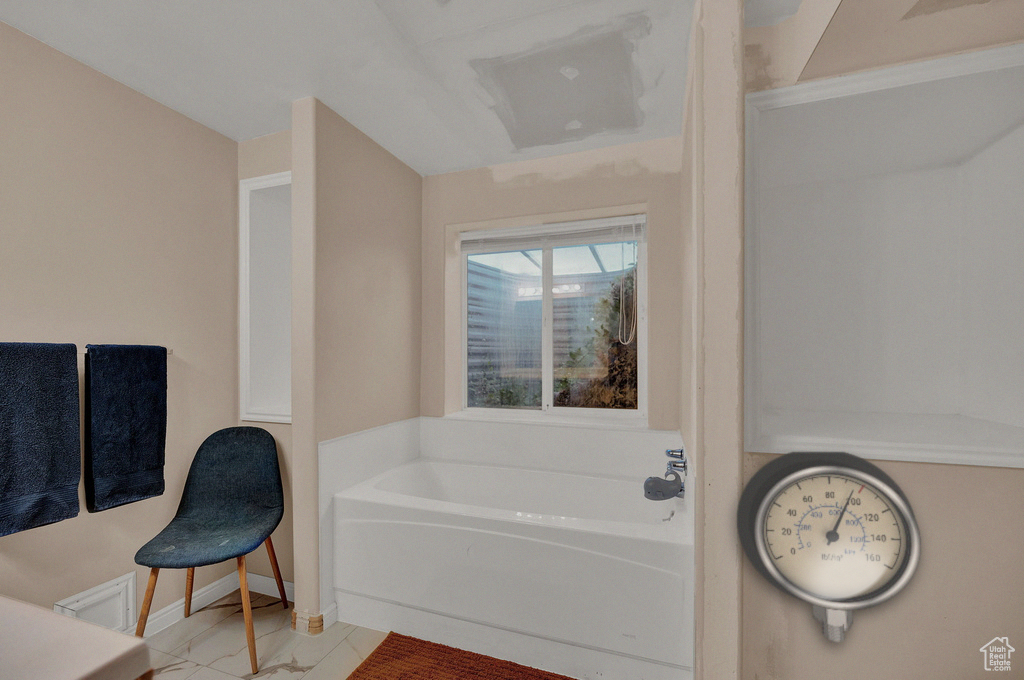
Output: 95
